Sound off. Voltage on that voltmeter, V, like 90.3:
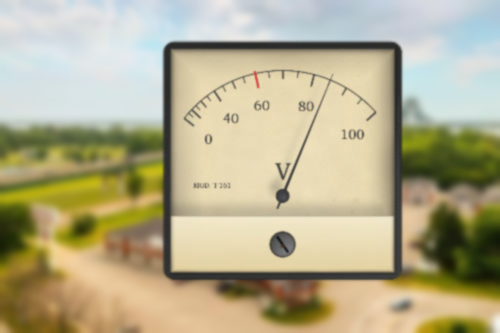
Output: 85
